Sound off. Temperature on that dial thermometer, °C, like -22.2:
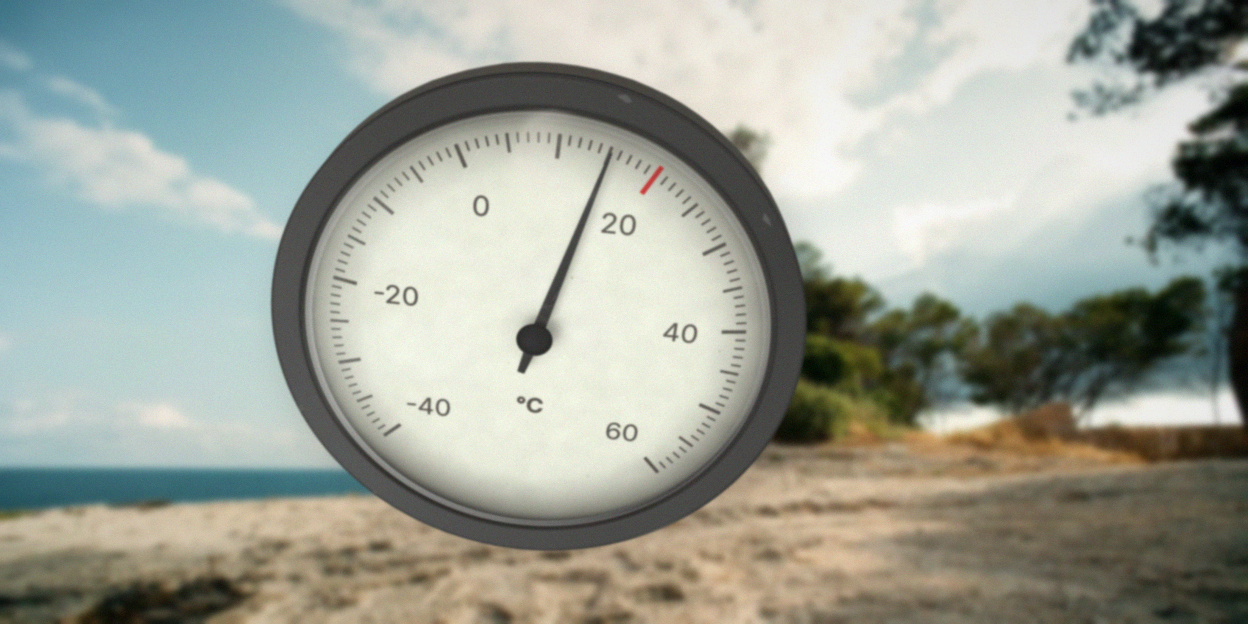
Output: 15
